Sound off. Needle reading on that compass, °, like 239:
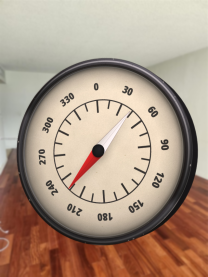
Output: 225
